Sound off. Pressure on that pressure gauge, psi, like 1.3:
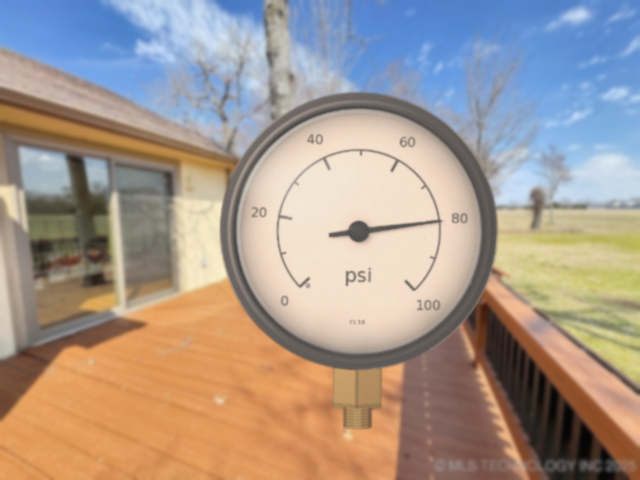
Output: 80
